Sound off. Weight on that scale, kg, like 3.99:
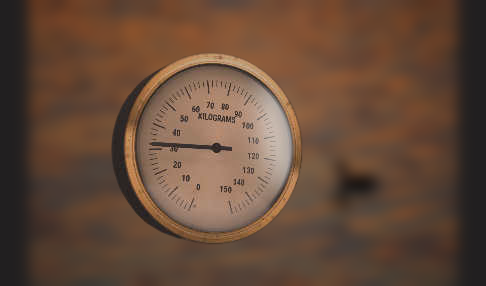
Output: 32
